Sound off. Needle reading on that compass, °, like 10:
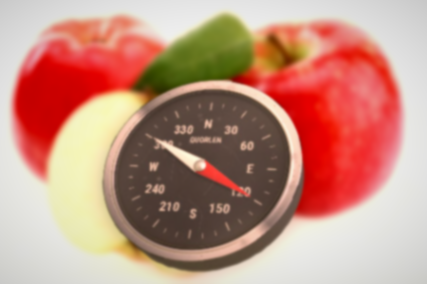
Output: 120
